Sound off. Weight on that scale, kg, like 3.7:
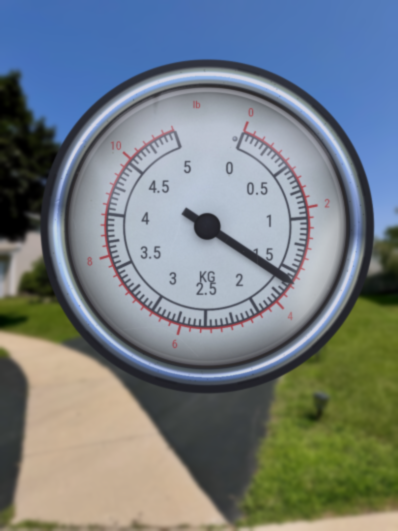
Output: 1.6
